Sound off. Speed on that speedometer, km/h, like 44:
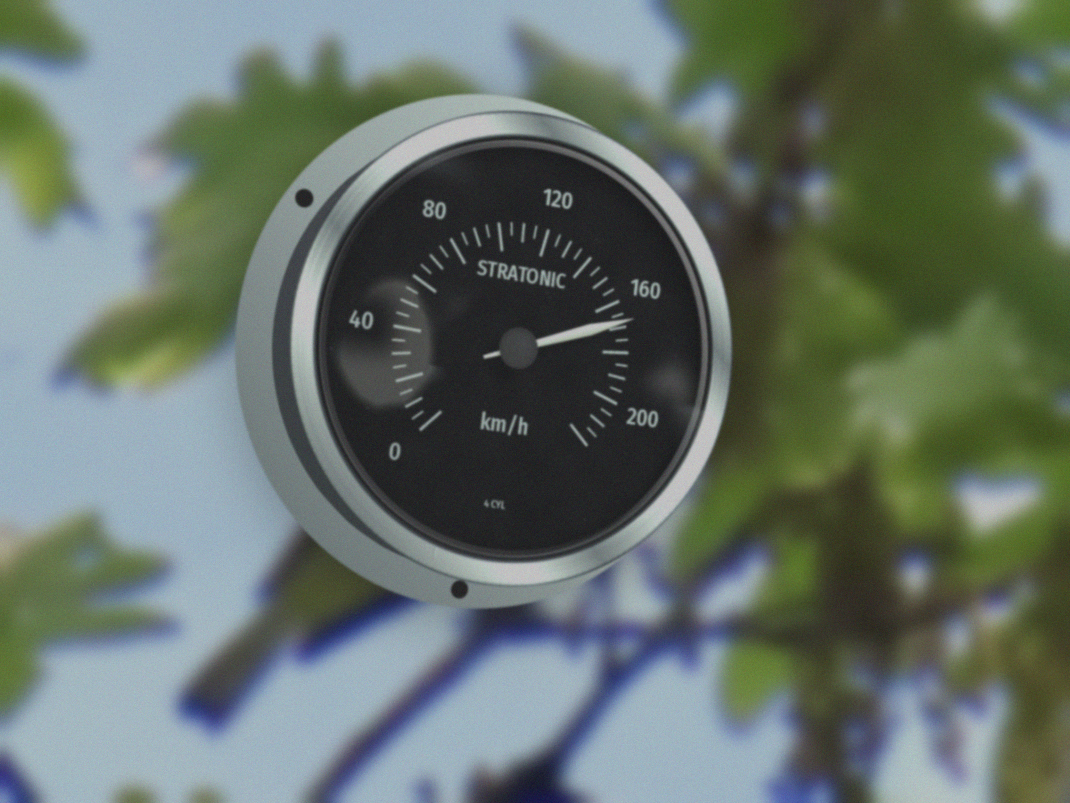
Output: 167.5
